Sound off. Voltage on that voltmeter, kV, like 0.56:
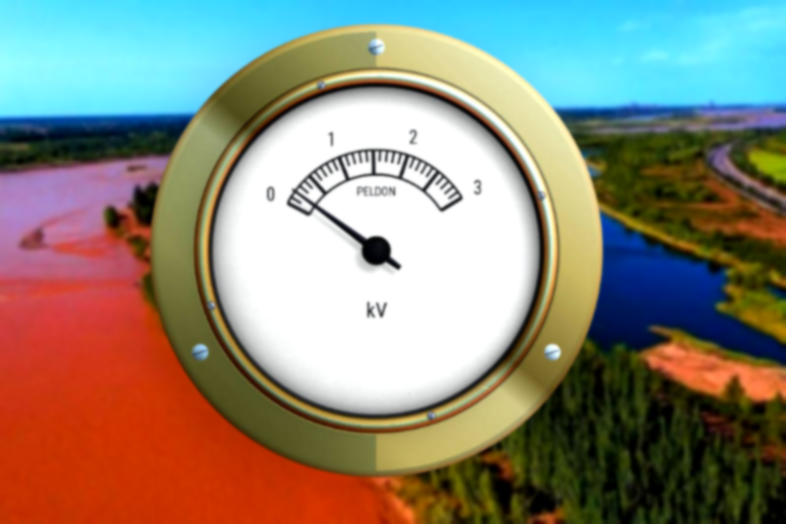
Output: 0.2
